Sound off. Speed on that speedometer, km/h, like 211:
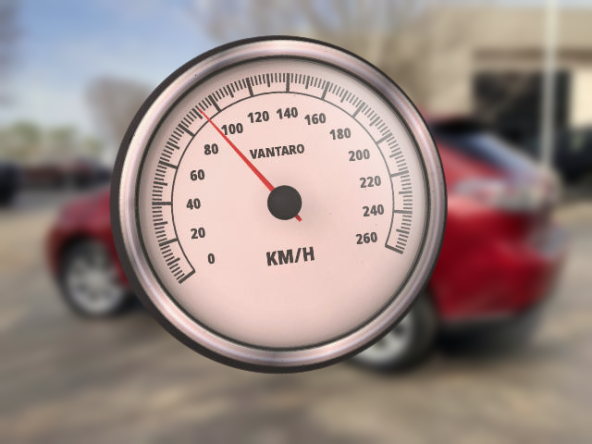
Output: 92
